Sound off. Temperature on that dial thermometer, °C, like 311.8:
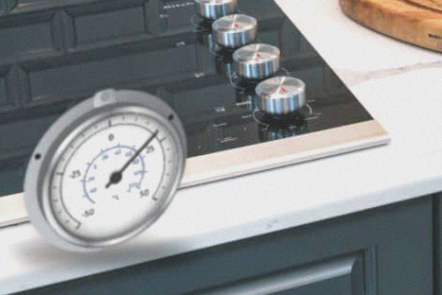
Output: 20
